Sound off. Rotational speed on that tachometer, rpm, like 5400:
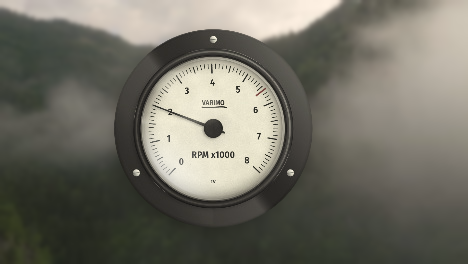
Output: 2000
